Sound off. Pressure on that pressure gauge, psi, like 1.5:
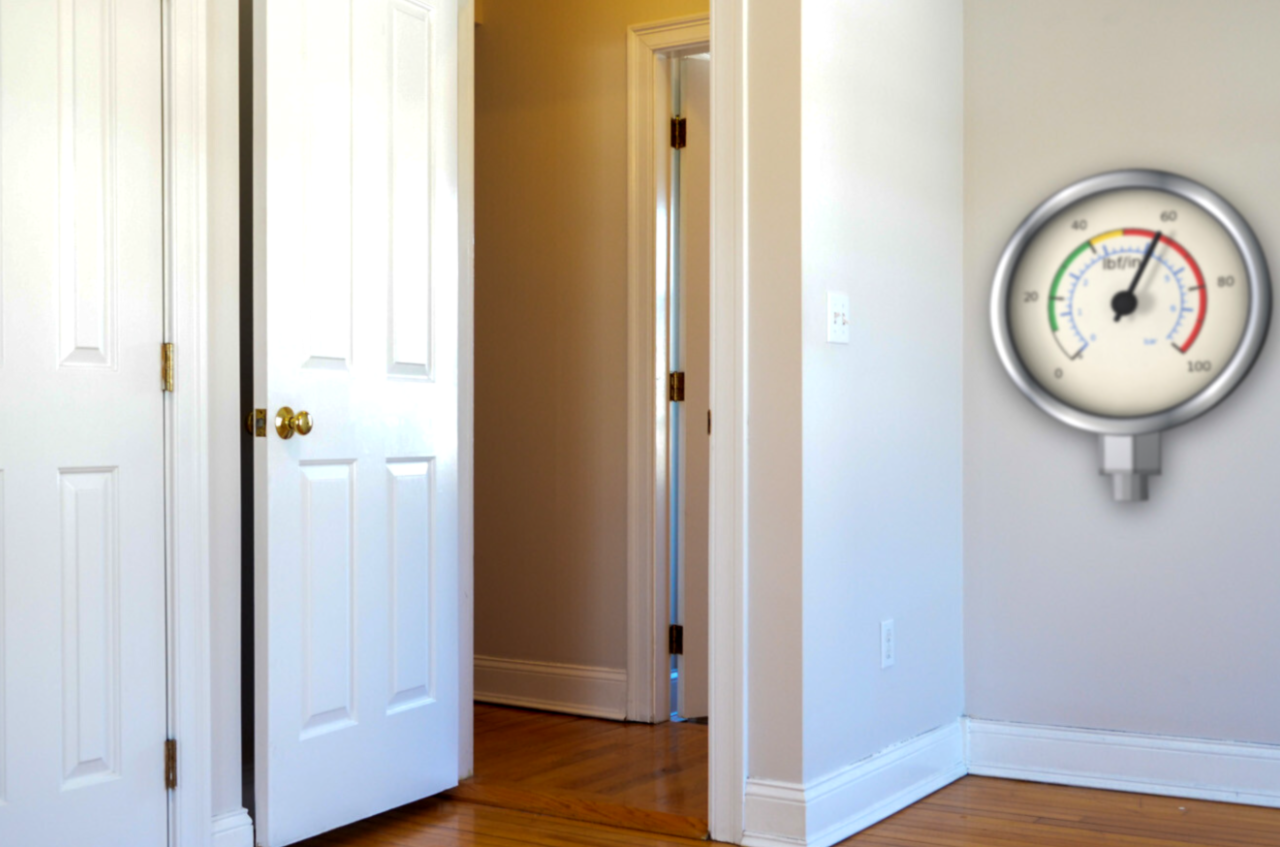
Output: 60
